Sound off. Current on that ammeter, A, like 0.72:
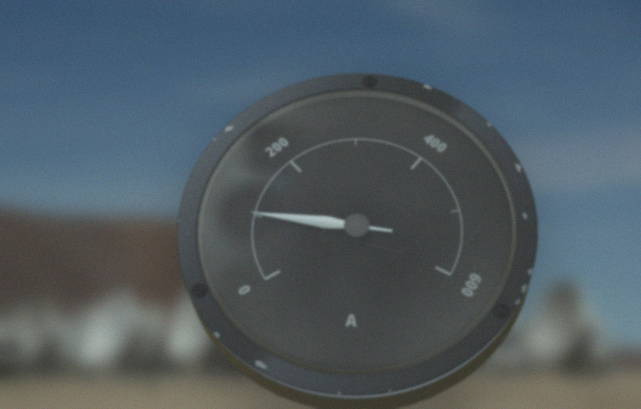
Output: 100
